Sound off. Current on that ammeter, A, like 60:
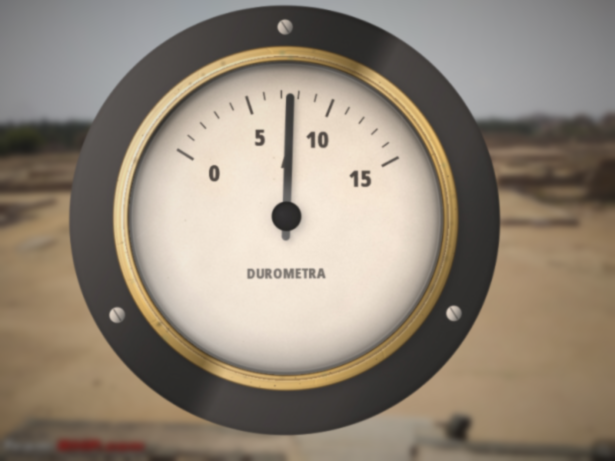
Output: 7.5
